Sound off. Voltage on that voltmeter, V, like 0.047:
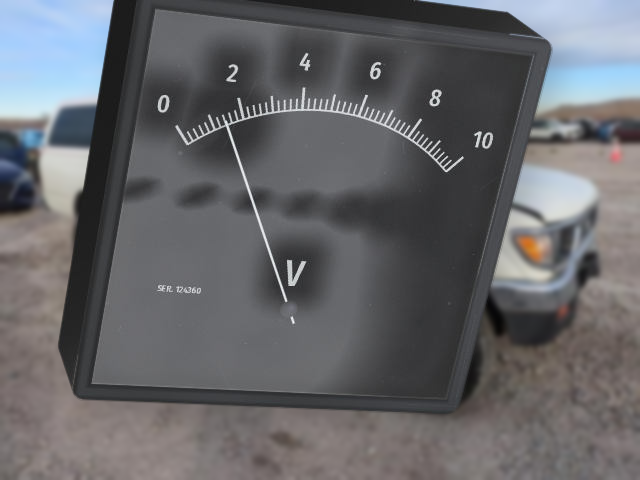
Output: 1.4
